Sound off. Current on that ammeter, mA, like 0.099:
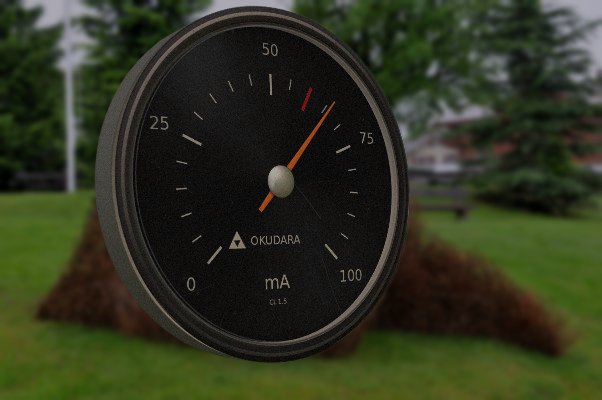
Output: 65
